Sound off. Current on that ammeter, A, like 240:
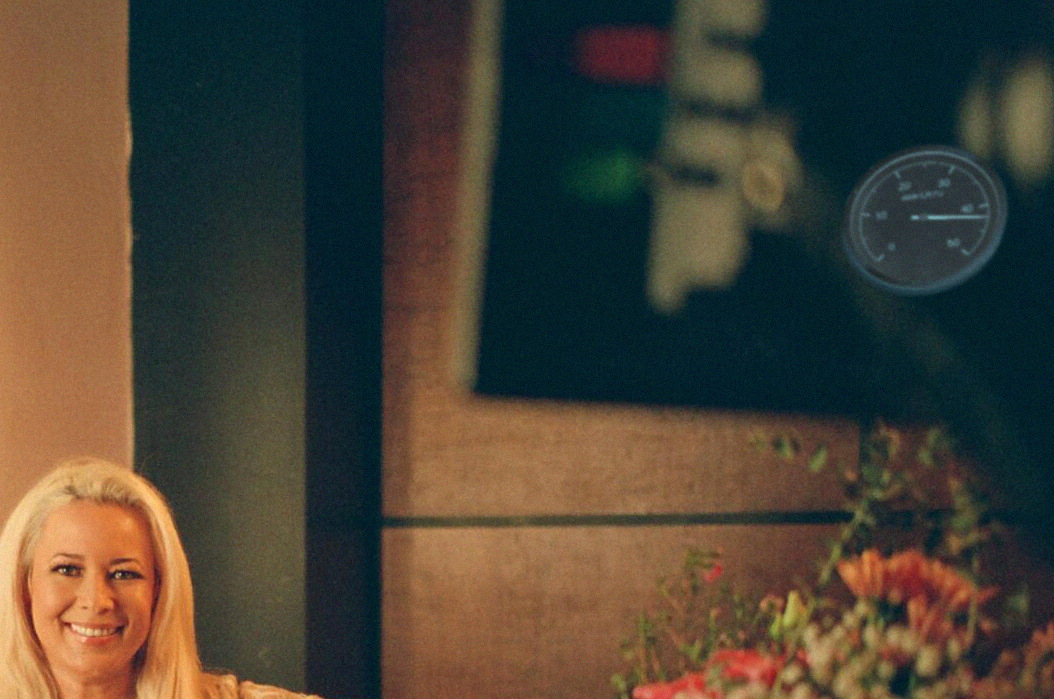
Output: 42.5
